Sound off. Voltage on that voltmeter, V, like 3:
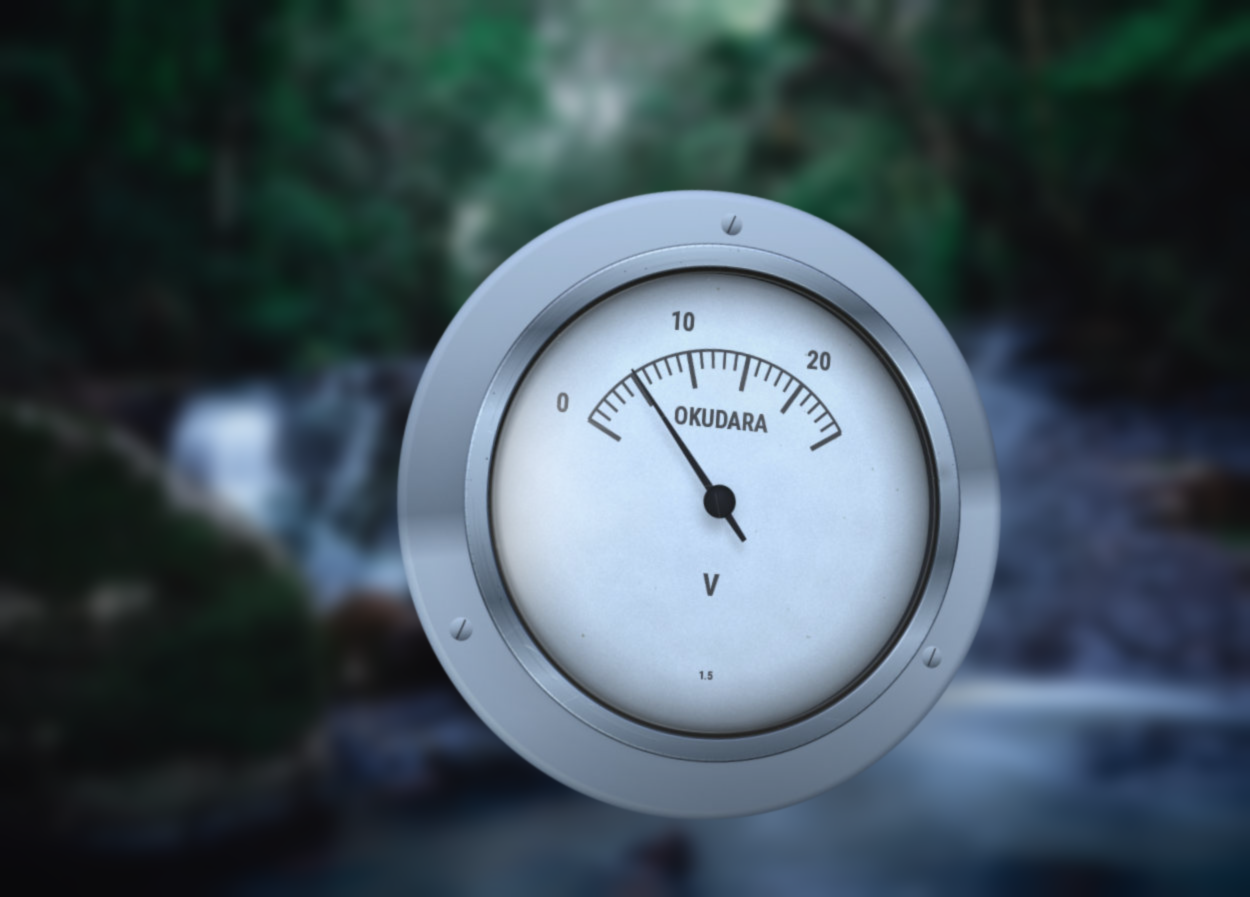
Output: 5
